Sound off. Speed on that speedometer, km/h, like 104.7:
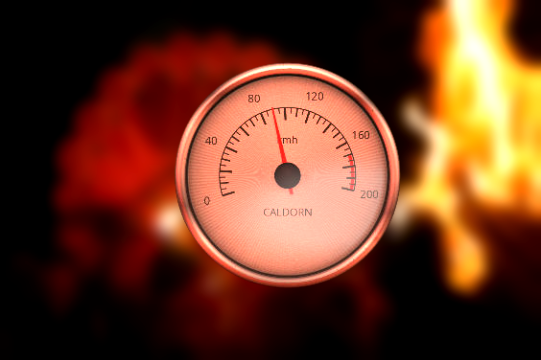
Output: 90
